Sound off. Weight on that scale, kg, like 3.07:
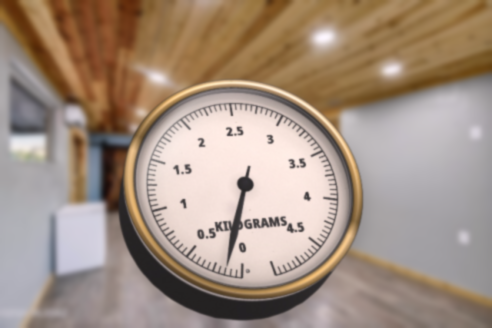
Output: 0.15
